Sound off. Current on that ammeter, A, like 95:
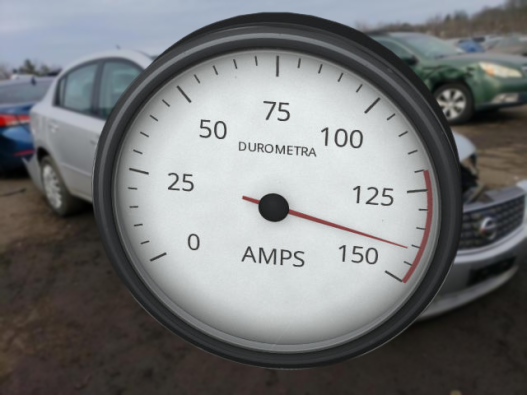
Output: 140
